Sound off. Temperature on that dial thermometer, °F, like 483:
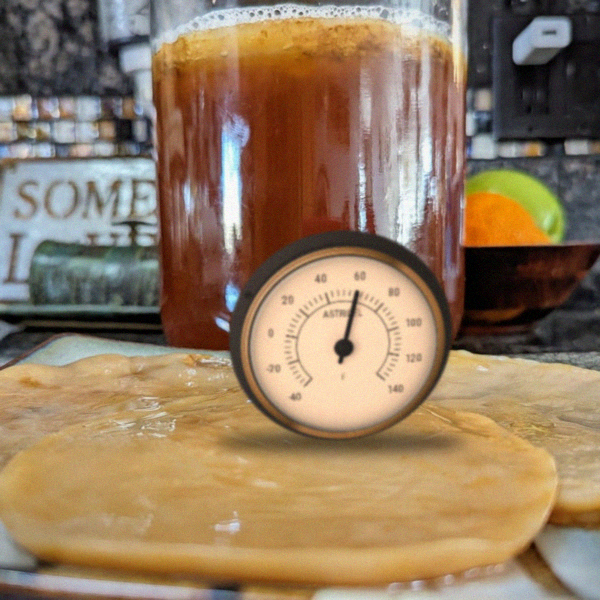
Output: 60
